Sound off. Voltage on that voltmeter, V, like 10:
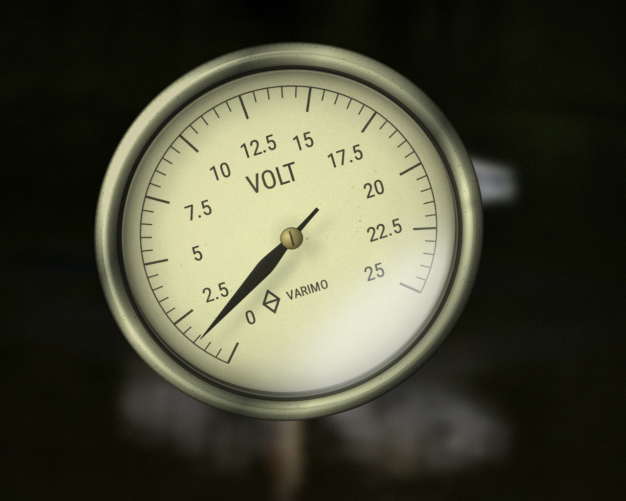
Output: 1.5
